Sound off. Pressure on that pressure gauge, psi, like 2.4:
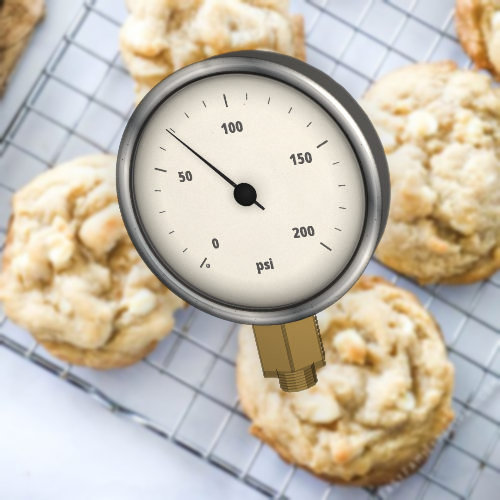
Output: 70
